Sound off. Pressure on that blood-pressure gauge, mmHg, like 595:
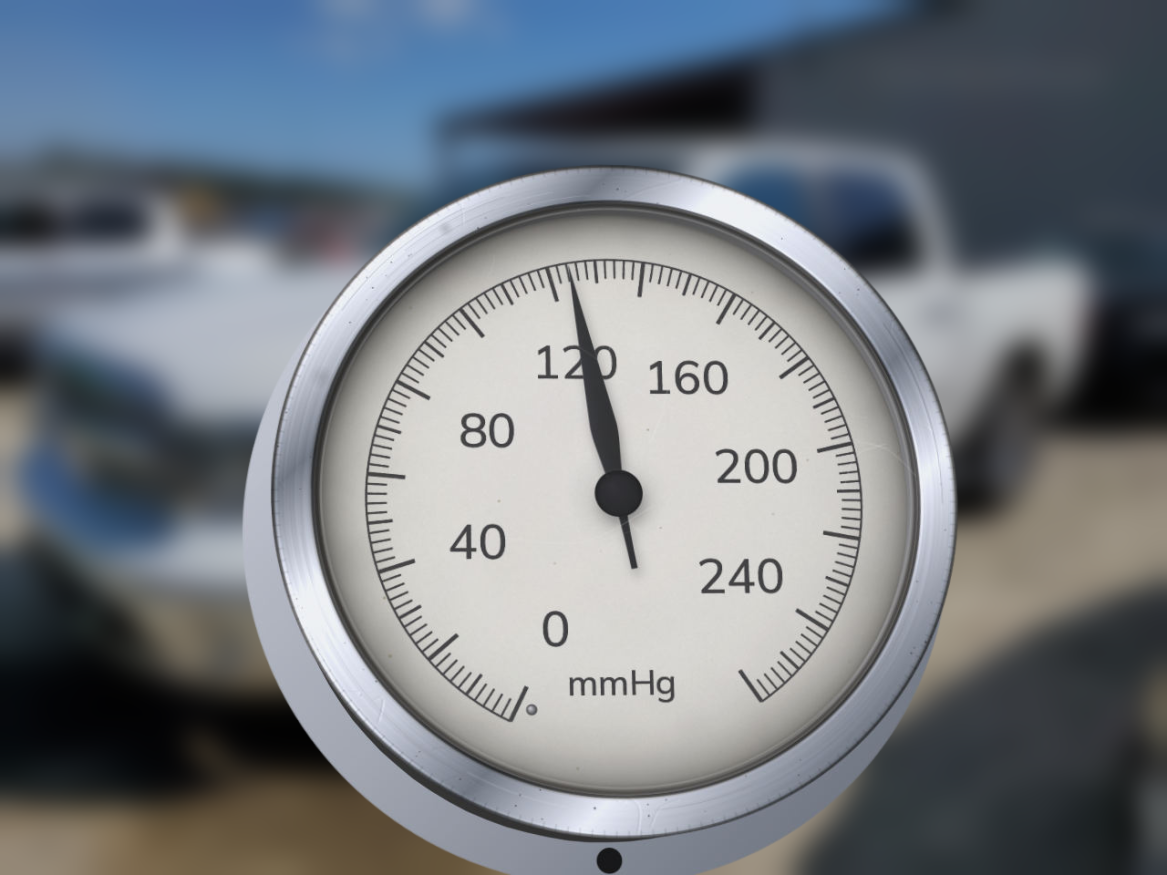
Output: 124
